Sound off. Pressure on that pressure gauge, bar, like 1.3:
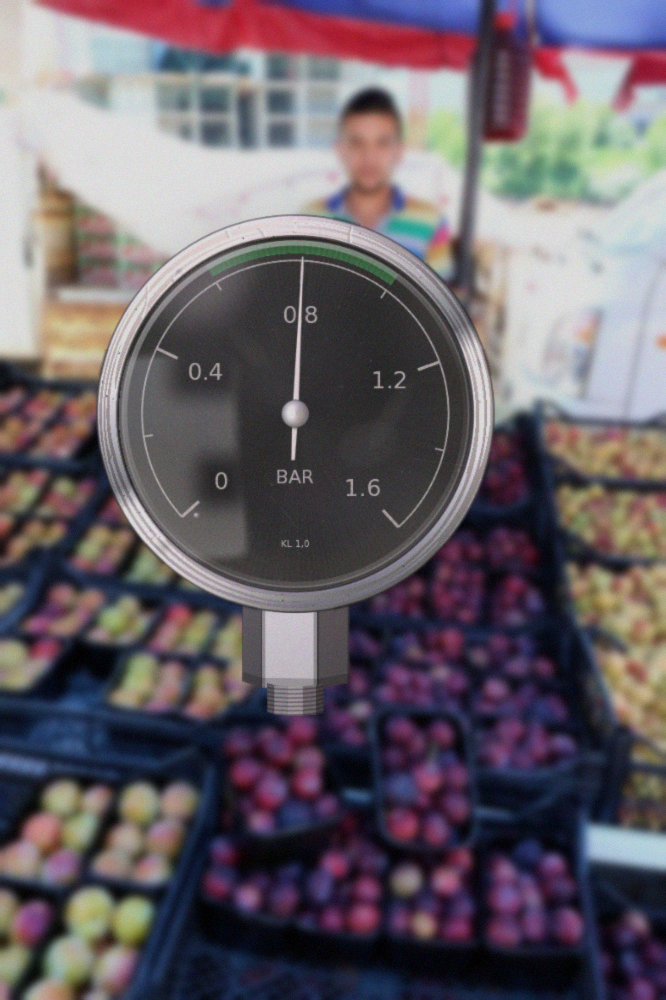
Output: 0.8
